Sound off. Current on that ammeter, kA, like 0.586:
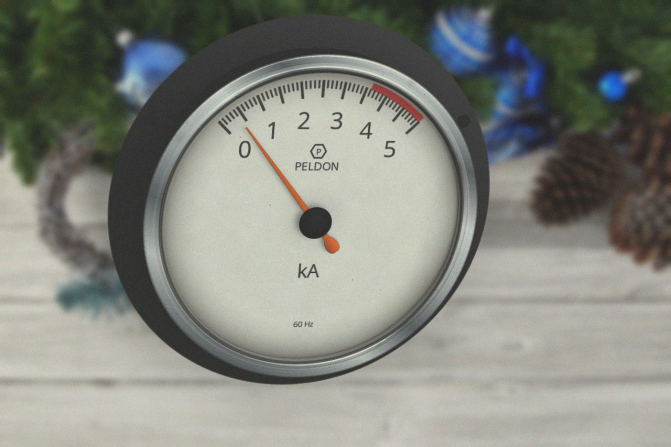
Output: 0.4
